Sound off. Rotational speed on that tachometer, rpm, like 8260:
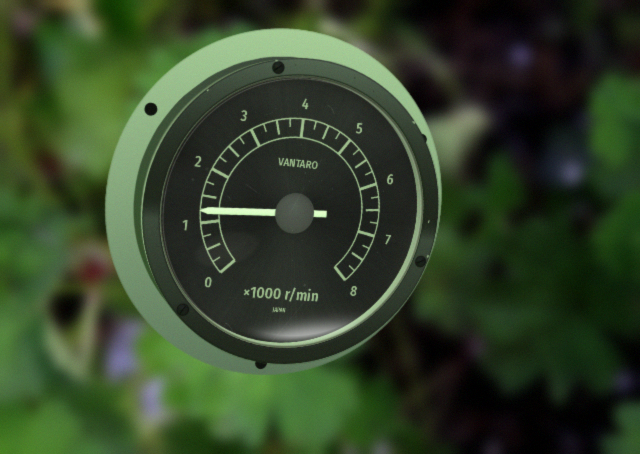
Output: 1250
